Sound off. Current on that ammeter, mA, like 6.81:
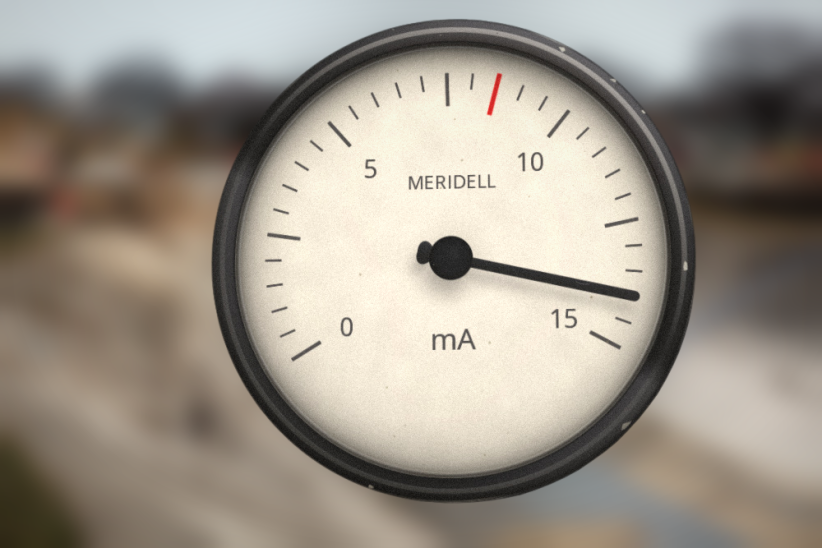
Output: 14
